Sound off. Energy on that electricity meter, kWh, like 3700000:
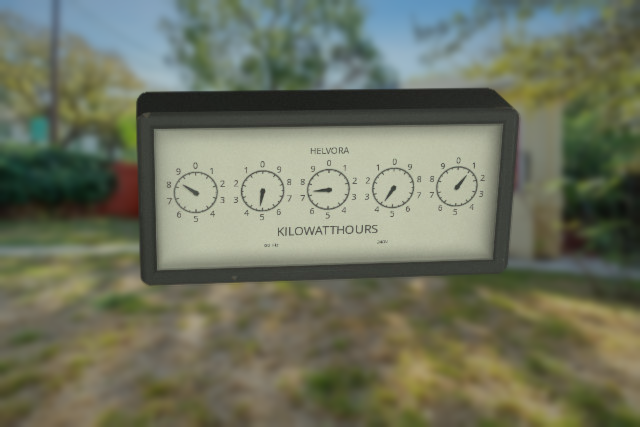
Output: 84741
